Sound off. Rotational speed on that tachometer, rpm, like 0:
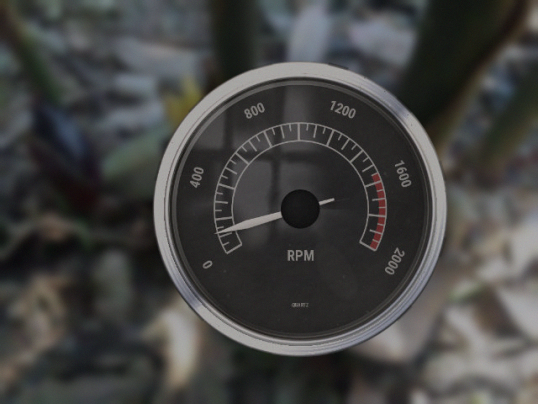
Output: 125
